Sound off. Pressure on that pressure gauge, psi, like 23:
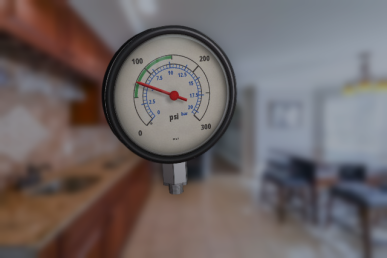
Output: 75
